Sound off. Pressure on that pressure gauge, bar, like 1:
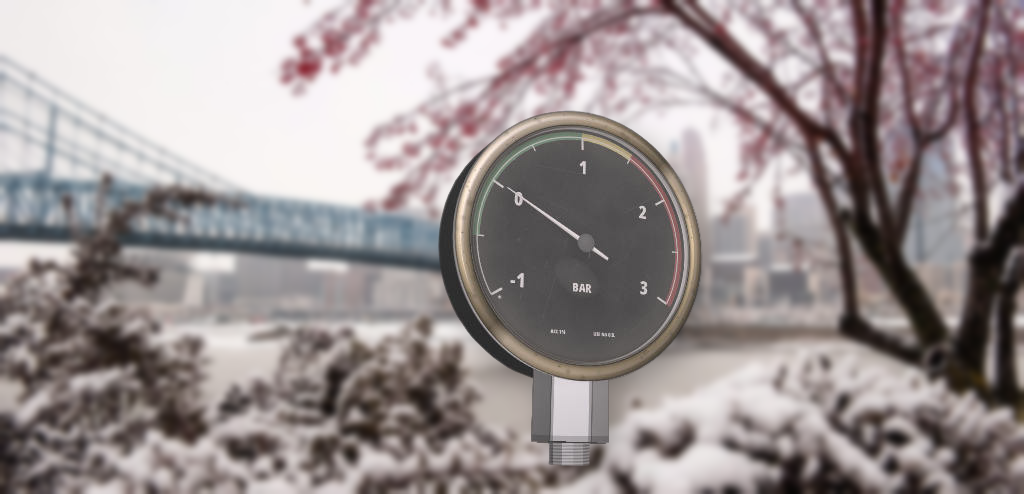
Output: 0
